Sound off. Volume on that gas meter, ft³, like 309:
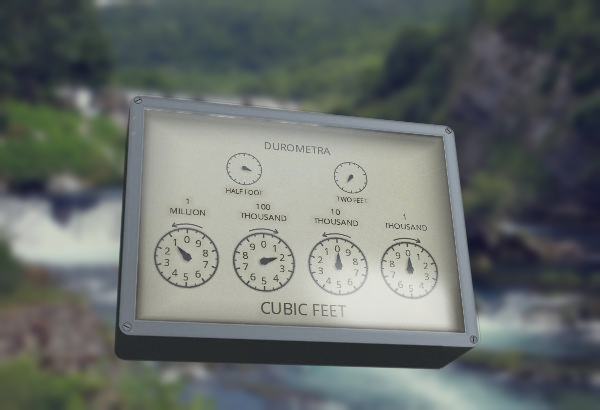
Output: 120000
